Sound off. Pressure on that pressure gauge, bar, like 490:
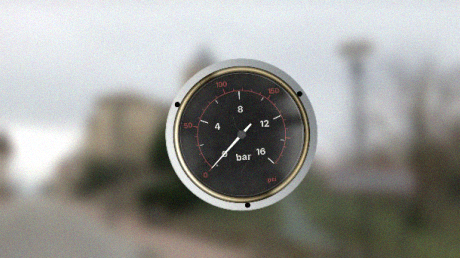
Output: 0
